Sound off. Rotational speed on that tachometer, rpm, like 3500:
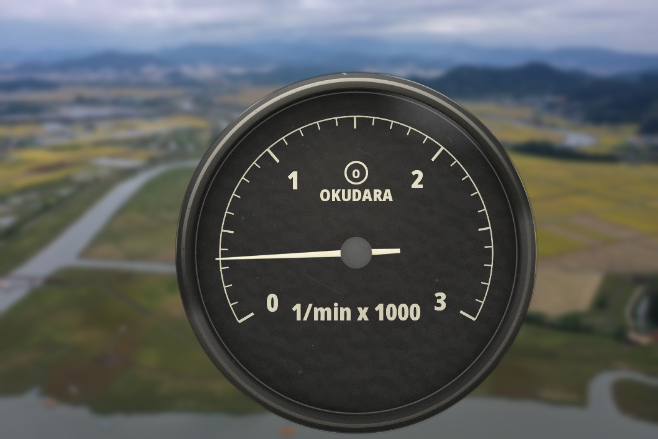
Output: 350
